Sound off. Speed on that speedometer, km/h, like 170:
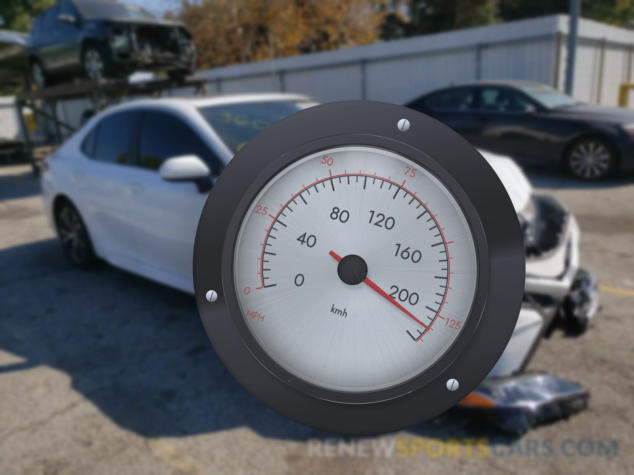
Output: 210
